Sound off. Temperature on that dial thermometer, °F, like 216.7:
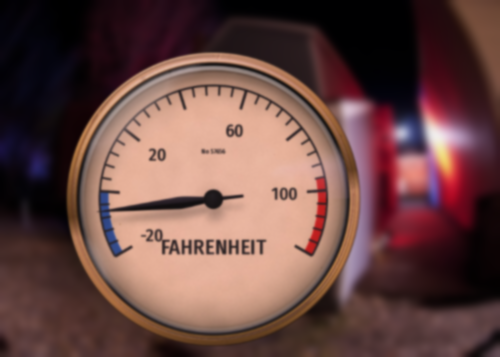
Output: -6
